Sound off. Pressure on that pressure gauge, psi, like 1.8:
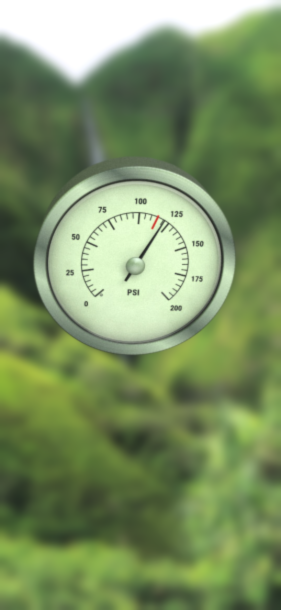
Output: 120
